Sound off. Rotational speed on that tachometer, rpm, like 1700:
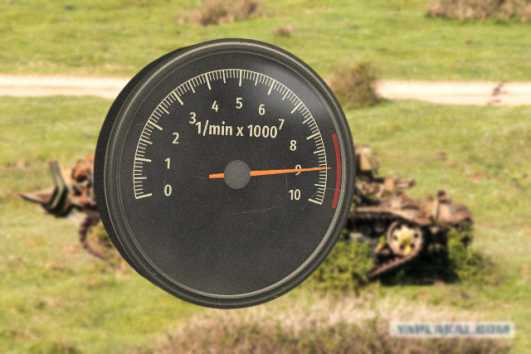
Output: 9000
